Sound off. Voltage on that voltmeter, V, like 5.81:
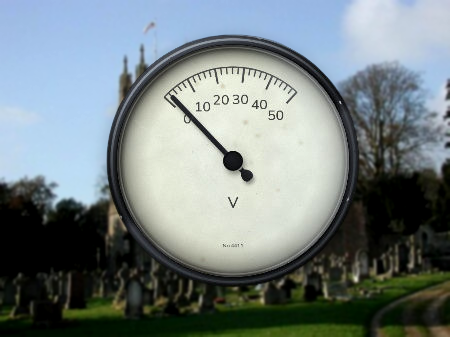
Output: 2
